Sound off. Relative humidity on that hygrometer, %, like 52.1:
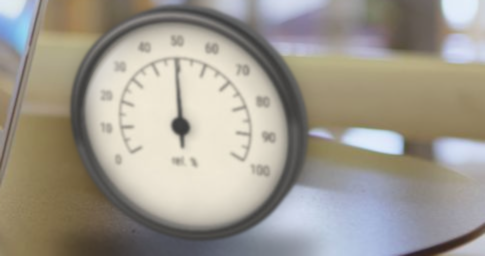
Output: 50
